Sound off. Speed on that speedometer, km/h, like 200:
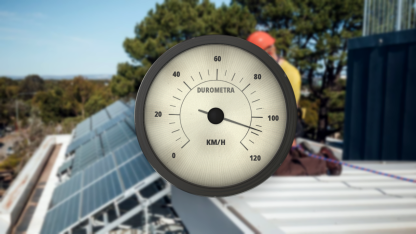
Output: 107.5
